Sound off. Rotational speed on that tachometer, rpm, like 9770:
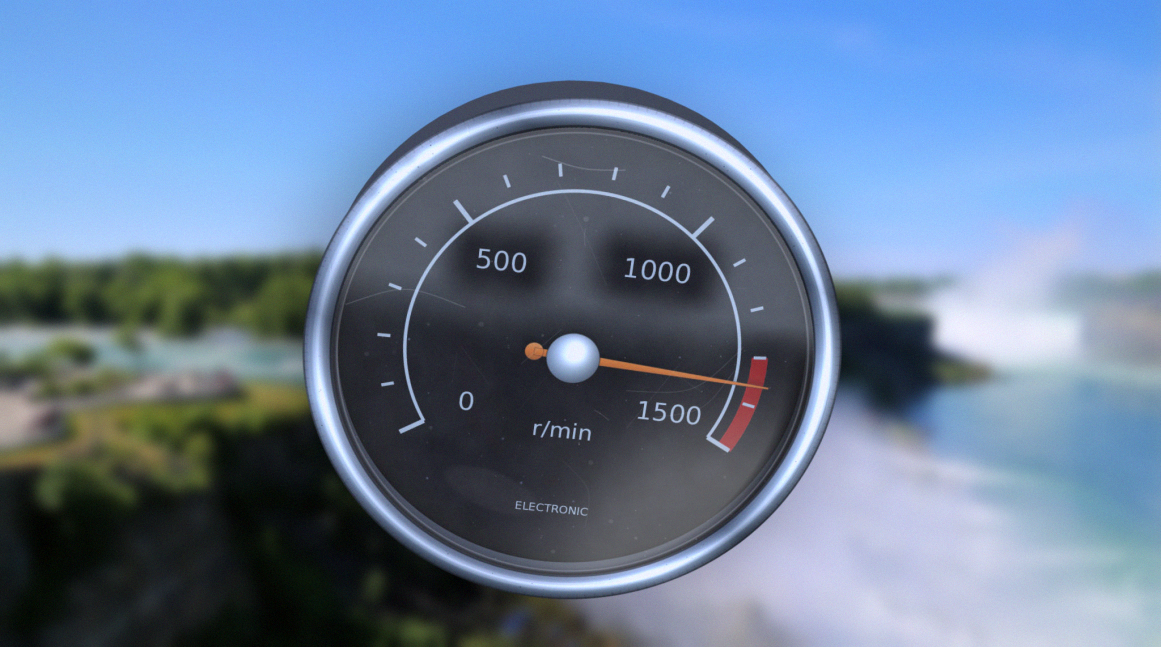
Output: 1350
